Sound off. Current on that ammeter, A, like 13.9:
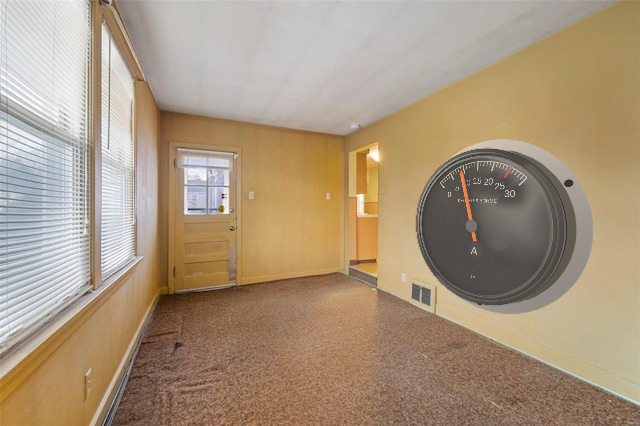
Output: 10
